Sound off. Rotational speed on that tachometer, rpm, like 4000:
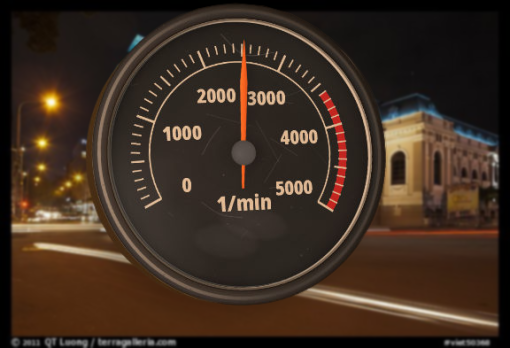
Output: 2500
